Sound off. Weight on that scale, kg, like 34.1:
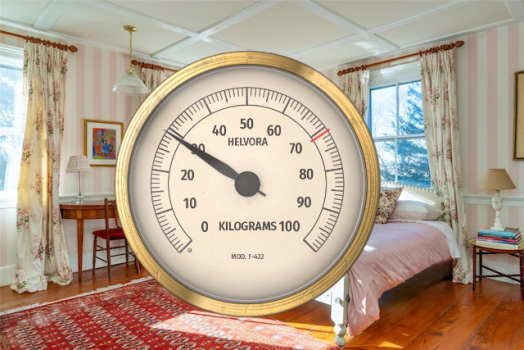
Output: 29
